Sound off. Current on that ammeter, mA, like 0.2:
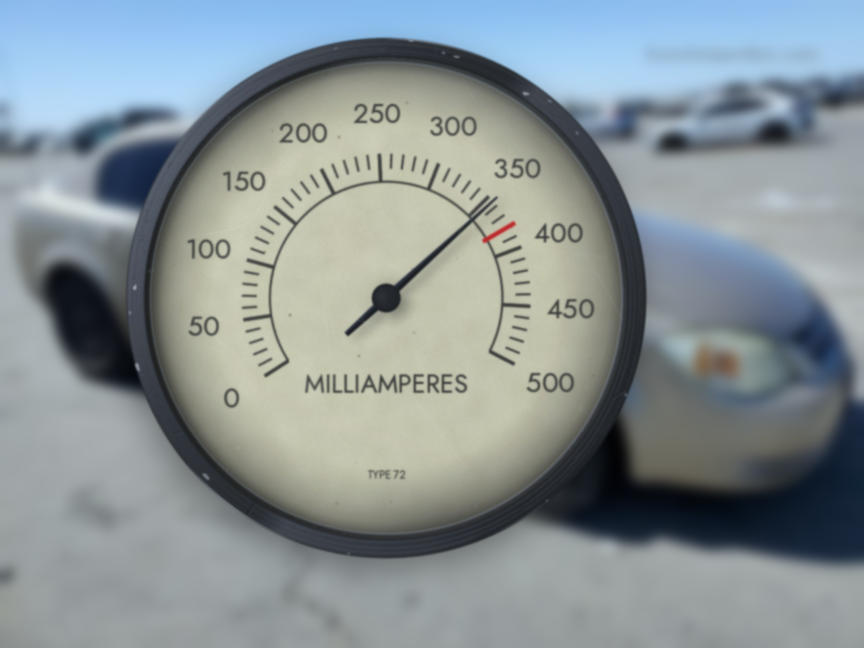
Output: 355
